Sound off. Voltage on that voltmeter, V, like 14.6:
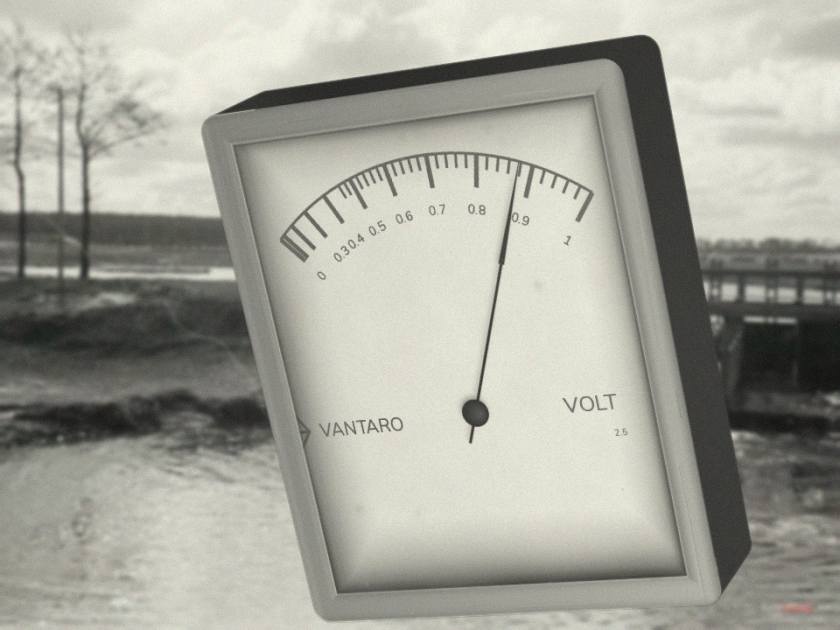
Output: 0.88
